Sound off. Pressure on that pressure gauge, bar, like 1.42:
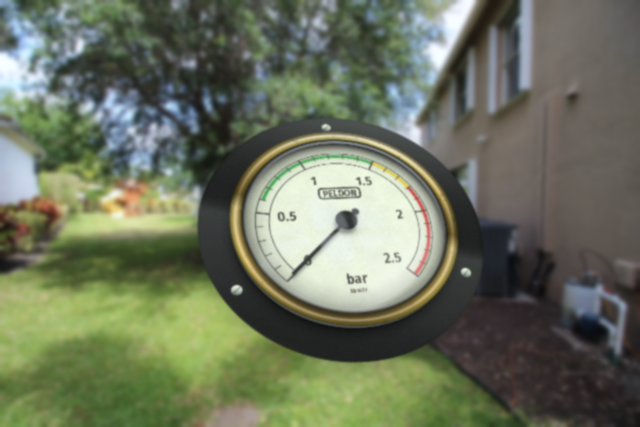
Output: 0
